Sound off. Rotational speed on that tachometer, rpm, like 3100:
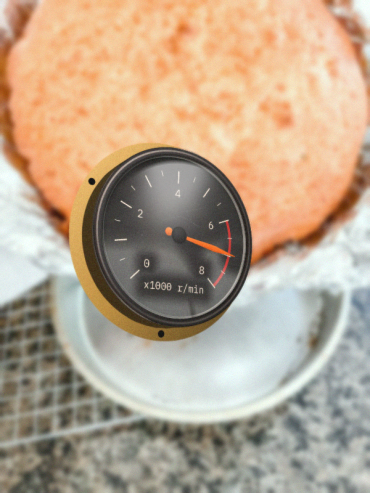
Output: 7000
